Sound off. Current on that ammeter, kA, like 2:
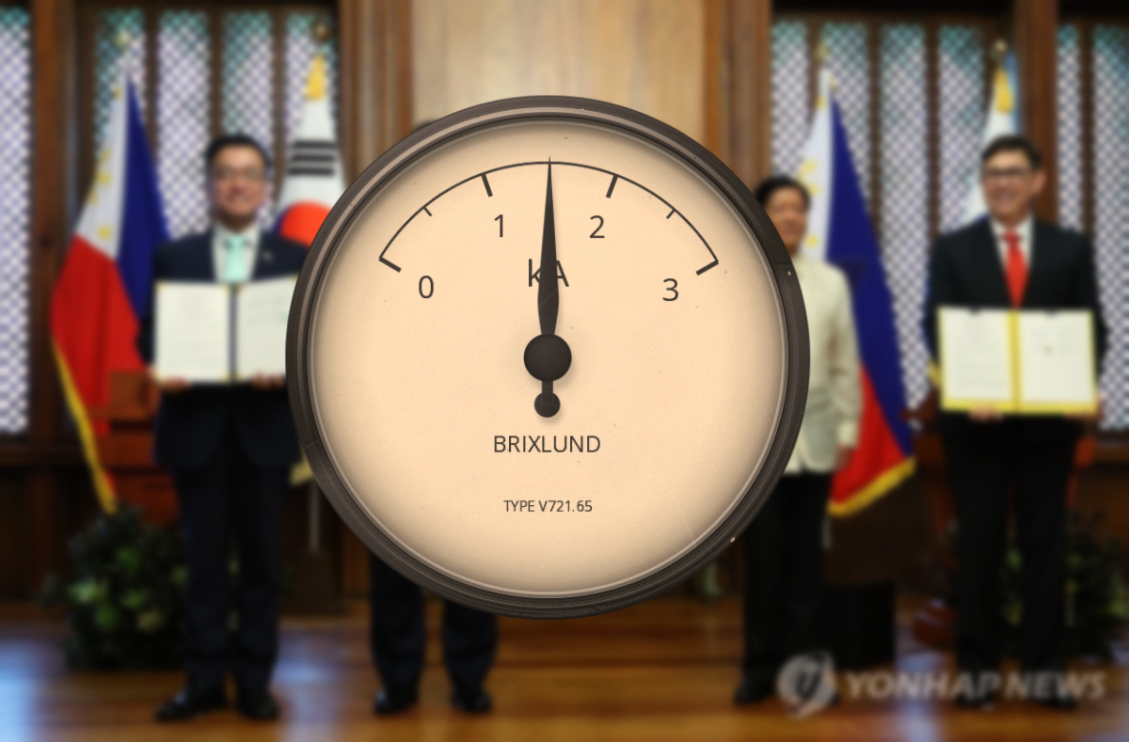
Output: 1.5
